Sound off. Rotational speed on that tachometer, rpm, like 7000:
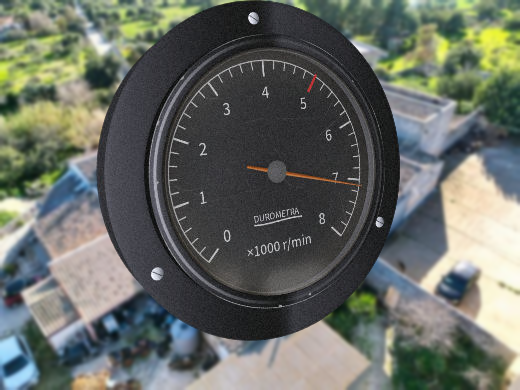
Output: 7100
